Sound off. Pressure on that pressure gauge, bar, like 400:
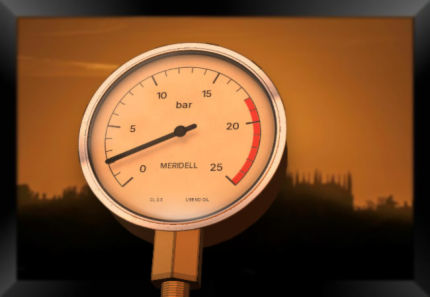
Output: 2
